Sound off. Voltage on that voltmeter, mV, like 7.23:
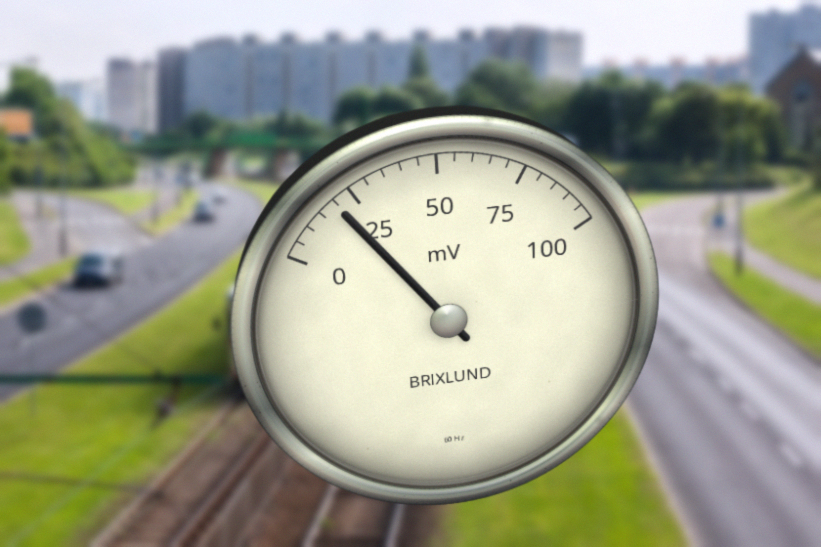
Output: 20
